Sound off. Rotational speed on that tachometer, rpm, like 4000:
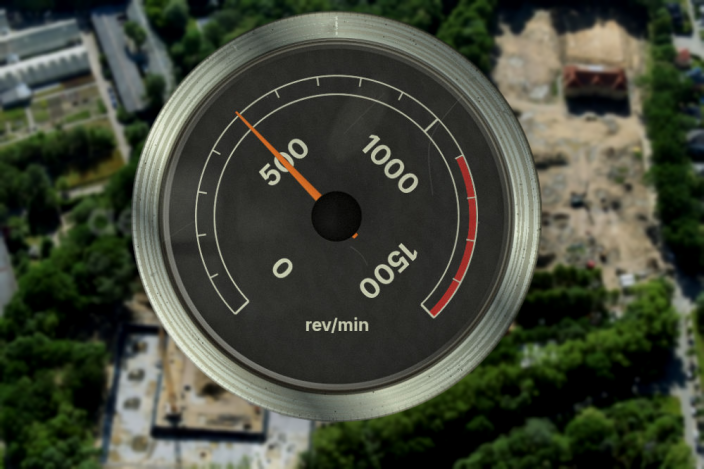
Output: 500
